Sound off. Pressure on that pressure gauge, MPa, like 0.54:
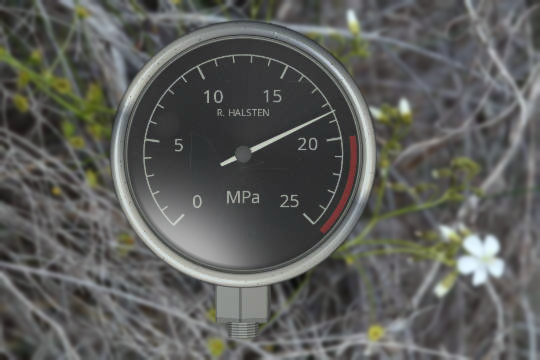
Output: 18.5
